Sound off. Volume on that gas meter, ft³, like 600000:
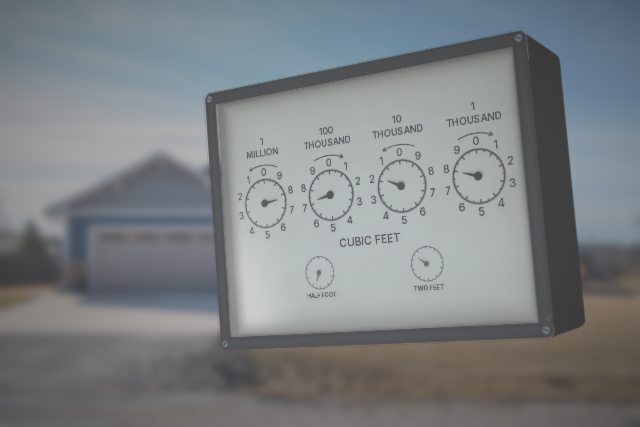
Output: 771800
